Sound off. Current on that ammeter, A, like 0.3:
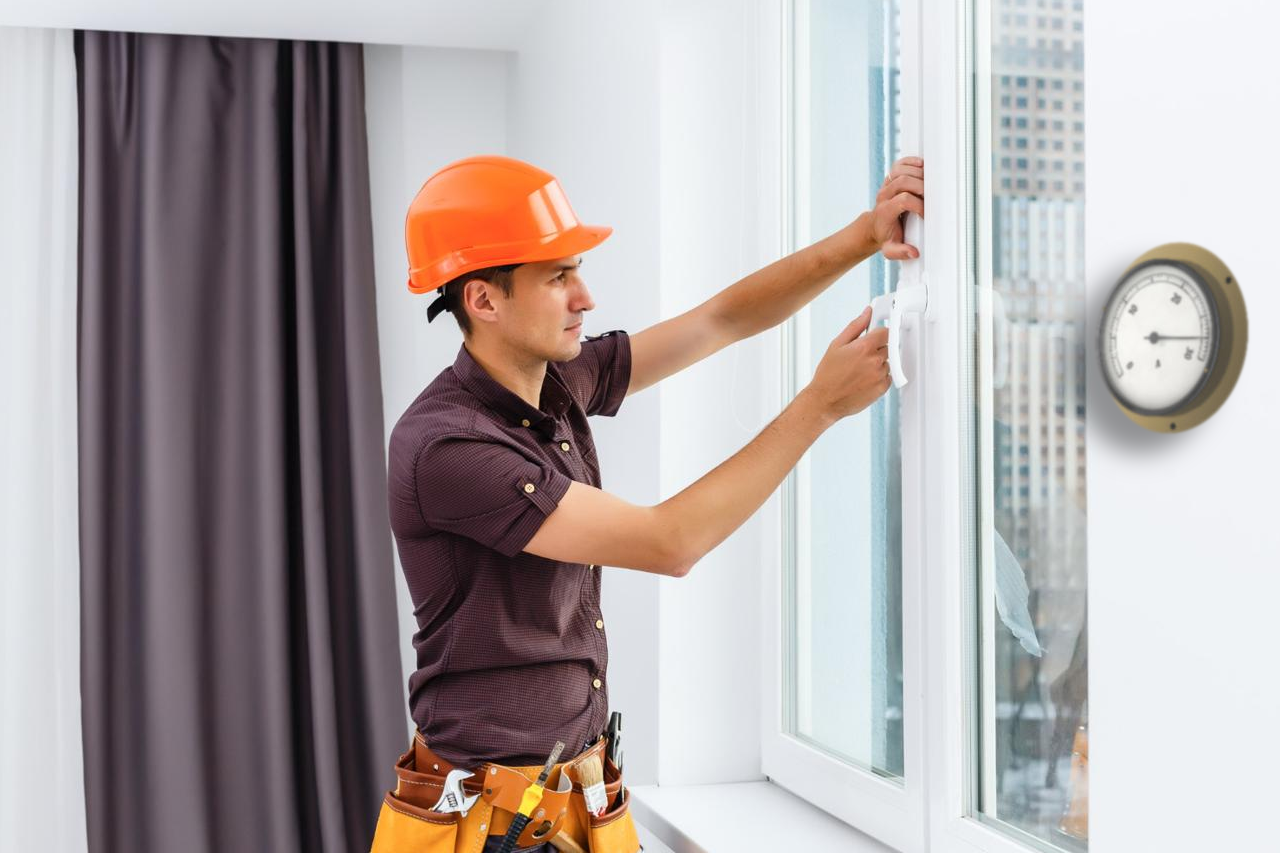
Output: 27.5
